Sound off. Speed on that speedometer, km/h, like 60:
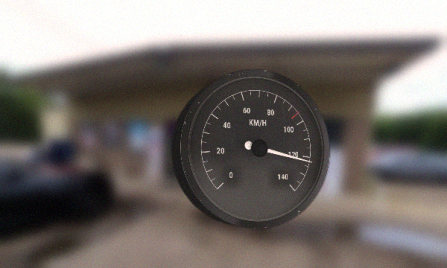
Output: 122.5
